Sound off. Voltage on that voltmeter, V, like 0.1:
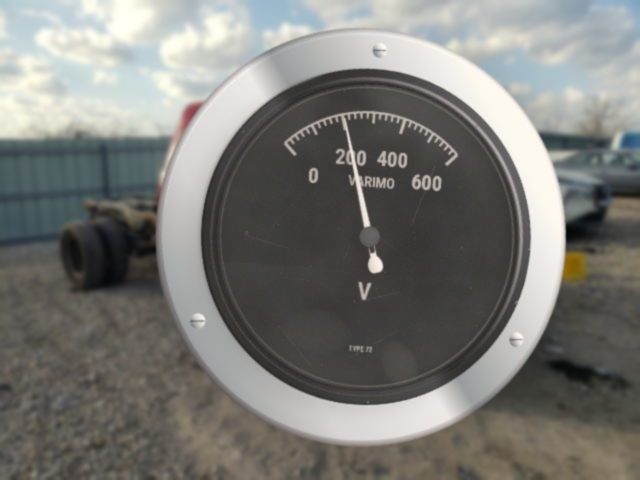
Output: 200
